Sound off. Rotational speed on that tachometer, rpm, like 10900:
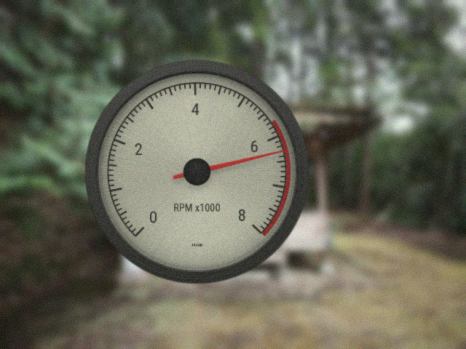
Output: 6300
